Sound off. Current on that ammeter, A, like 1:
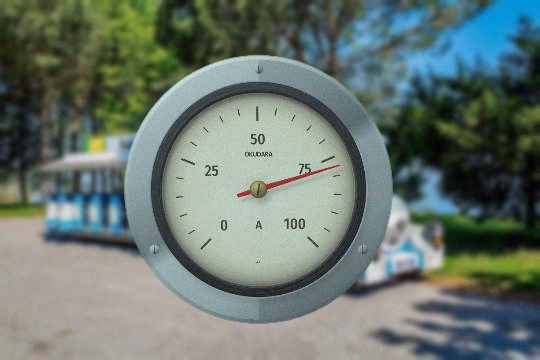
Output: 77.5
